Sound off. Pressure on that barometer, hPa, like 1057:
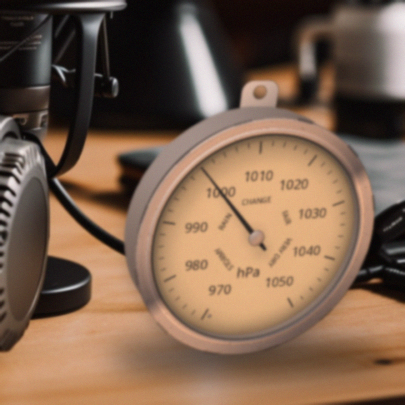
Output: 1000
